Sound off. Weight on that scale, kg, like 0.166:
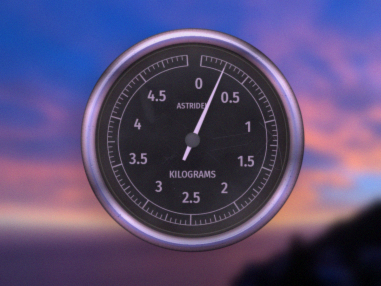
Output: 0.25
